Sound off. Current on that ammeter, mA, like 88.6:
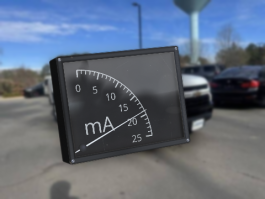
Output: 19
